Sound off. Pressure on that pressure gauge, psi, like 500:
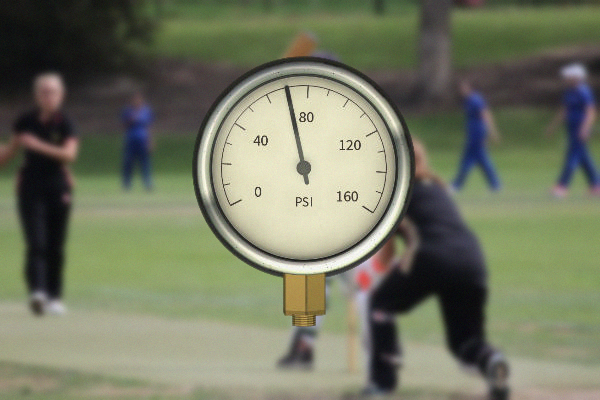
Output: 70
